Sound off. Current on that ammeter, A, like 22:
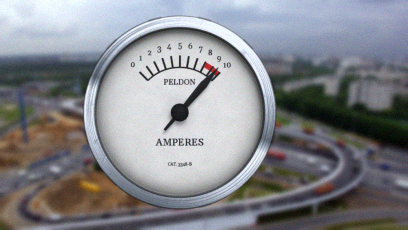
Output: 9.5
